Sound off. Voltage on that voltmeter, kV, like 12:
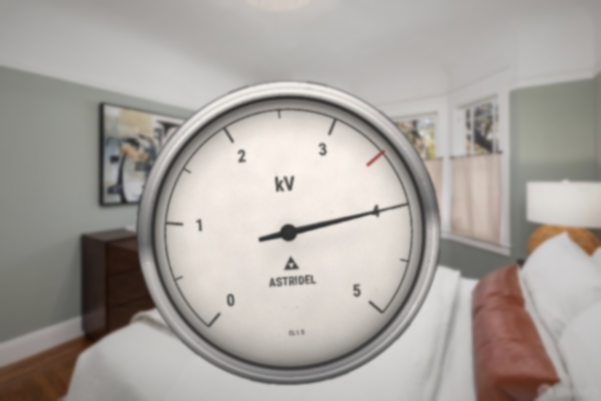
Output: 4
